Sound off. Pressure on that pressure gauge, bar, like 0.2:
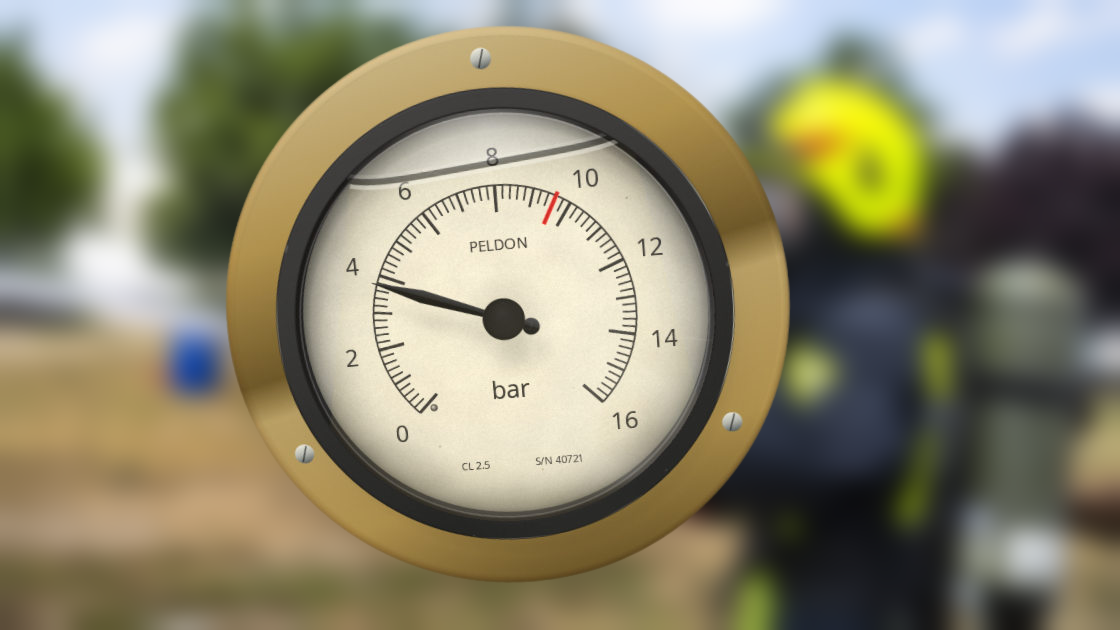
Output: 3.8
